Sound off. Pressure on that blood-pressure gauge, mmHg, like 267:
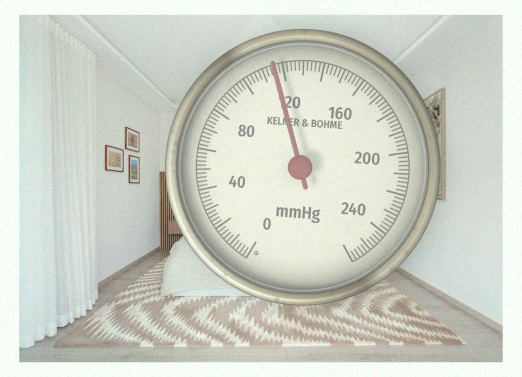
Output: 116
